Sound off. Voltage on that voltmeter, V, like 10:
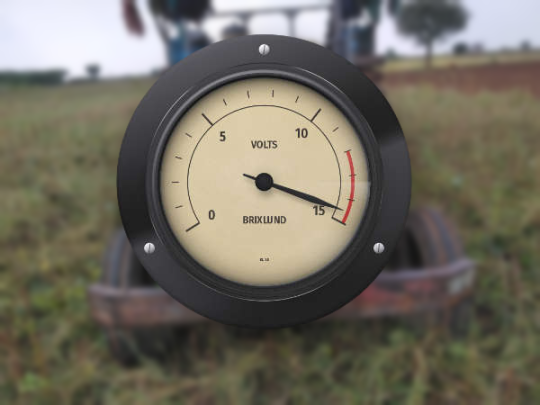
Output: 14.5
